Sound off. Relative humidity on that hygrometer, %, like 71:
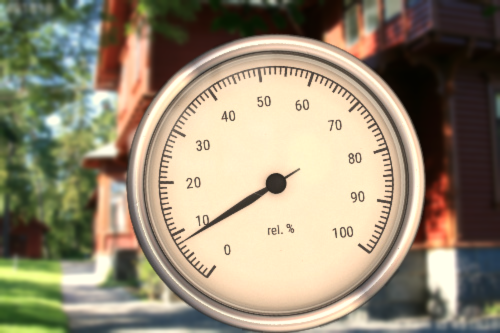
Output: 8
